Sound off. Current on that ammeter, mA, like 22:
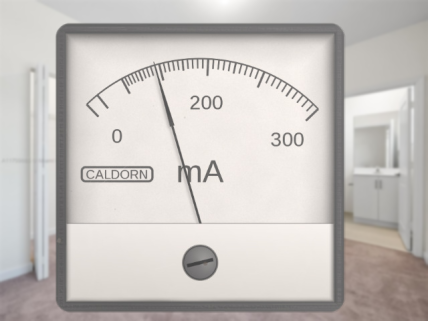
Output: 145
